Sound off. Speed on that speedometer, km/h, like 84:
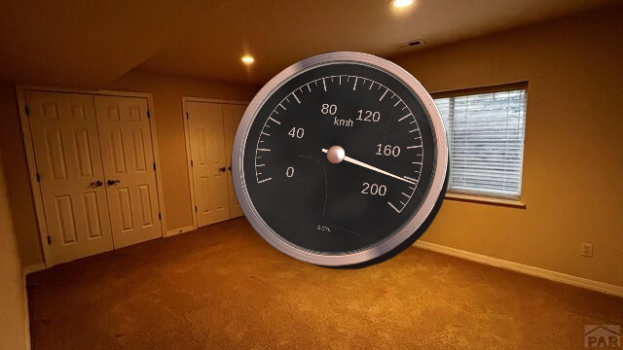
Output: 182.5
